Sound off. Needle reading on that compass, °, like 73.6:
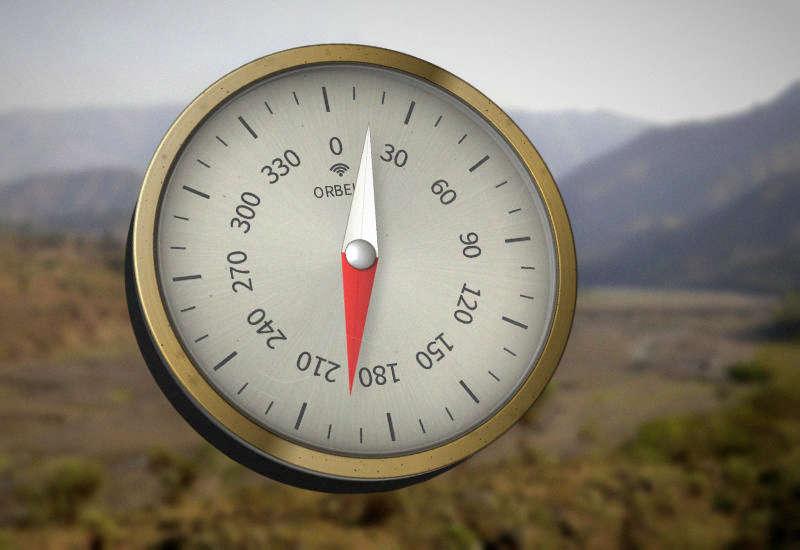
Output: 195
